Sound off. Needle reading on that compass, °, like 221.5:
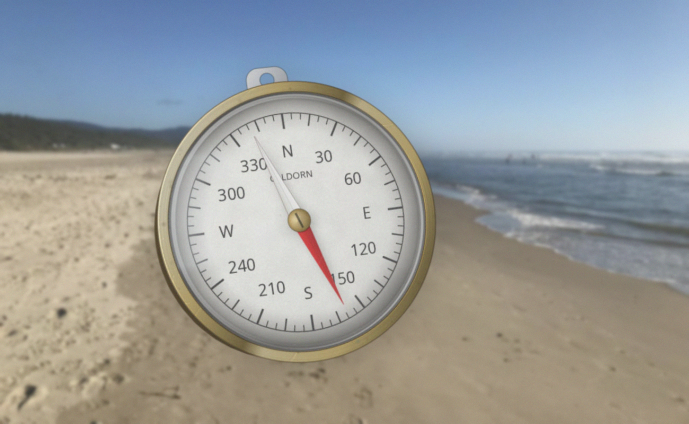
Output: 160
